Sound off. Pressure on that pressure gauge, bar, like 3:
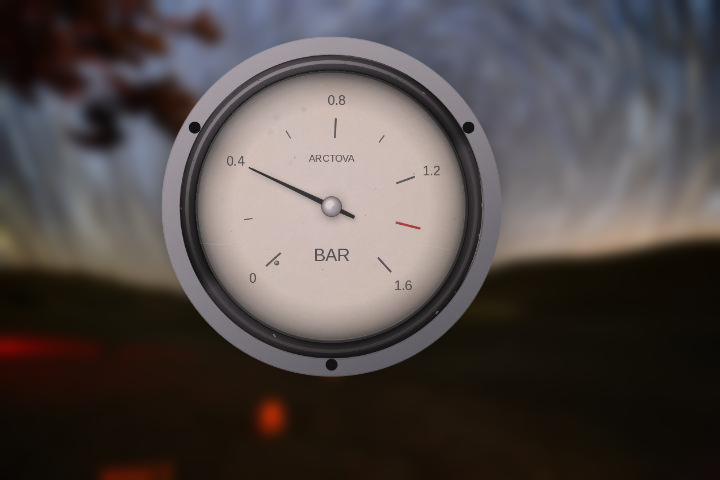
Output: 0.4
